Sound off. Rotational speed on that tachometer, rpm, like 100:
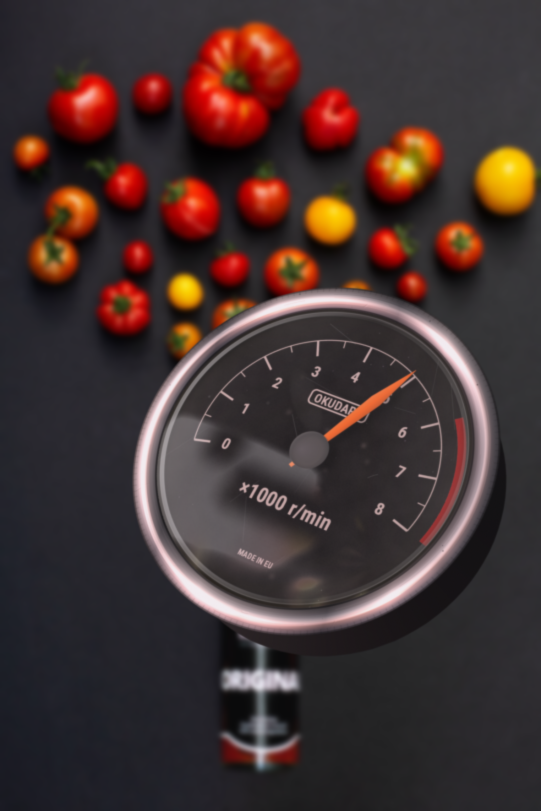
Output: 5000
